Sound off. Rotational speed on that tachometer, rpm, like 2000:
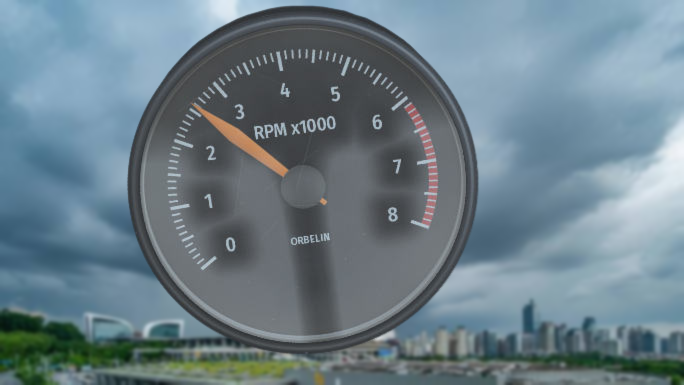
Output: 2600
